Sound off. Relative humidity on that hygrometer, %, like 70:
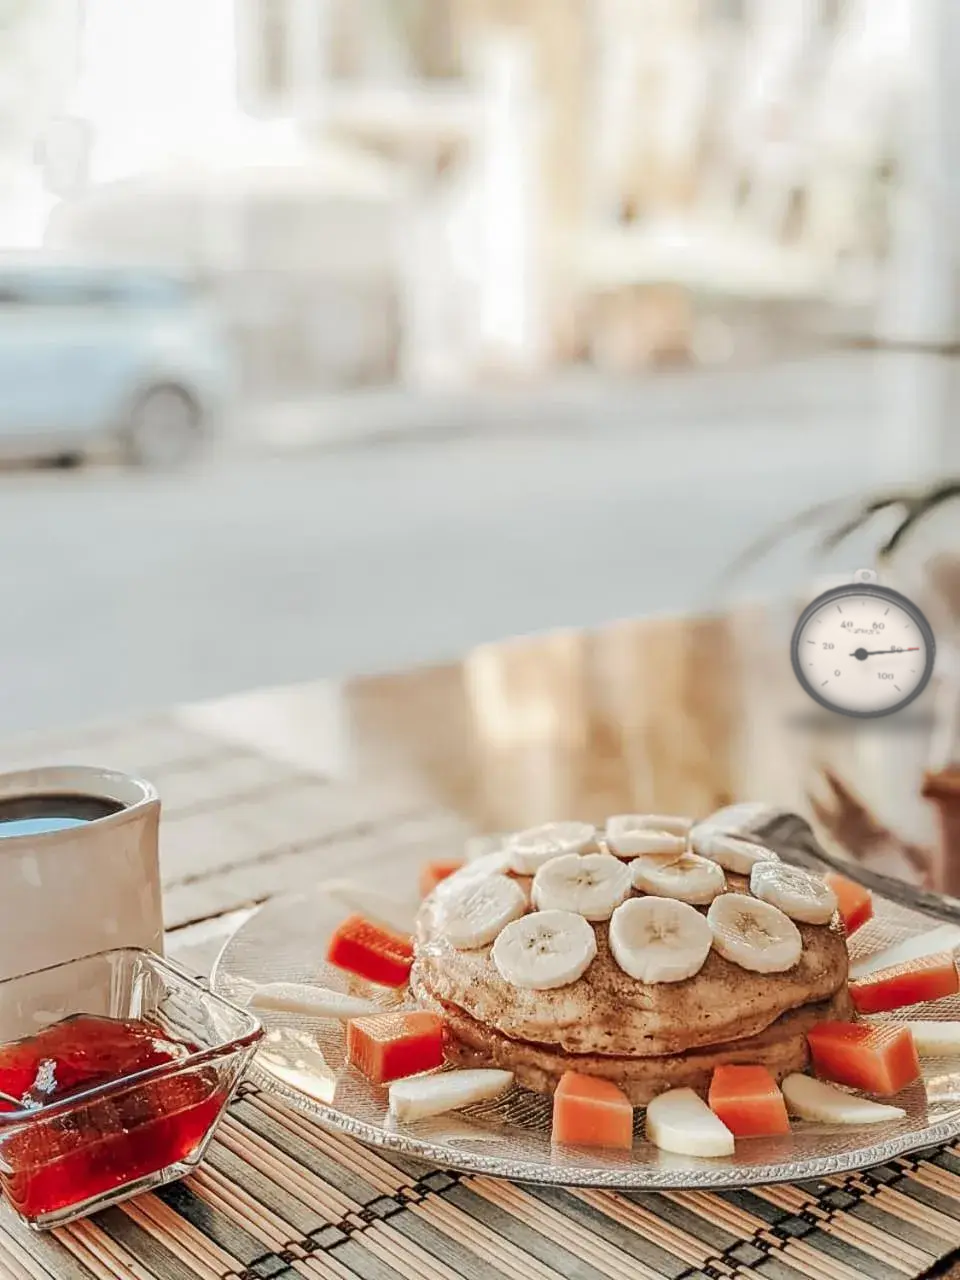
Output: 80
